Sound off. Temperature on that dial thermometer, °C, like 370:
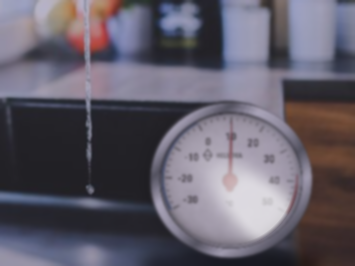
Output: 10
